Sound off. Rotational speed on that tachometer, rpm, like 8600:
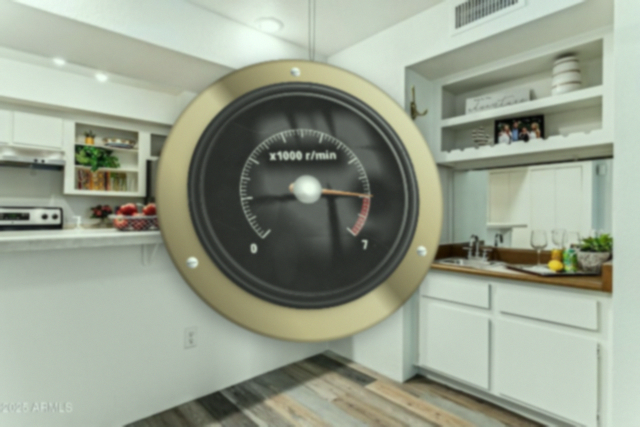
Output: 6000
